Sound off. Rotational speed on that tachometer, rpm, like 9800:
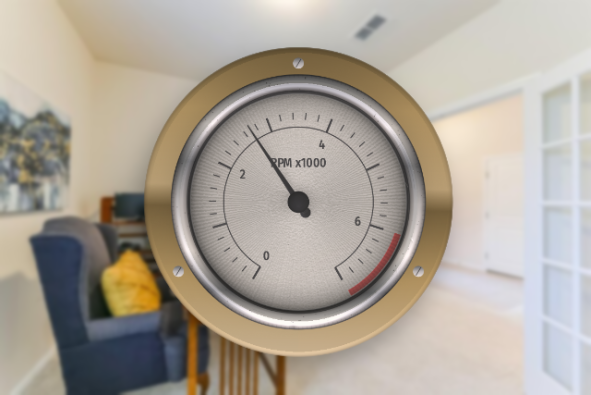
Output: 2700
